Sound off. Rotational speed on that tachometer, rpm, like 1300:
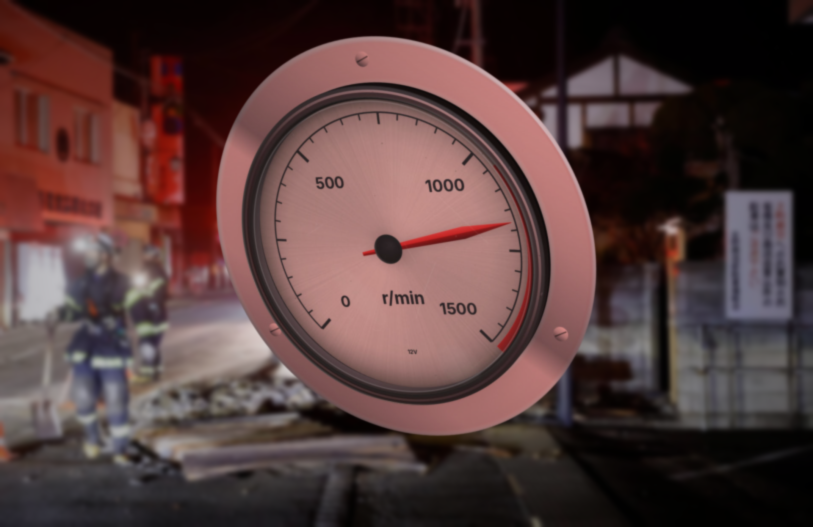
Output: 1175
